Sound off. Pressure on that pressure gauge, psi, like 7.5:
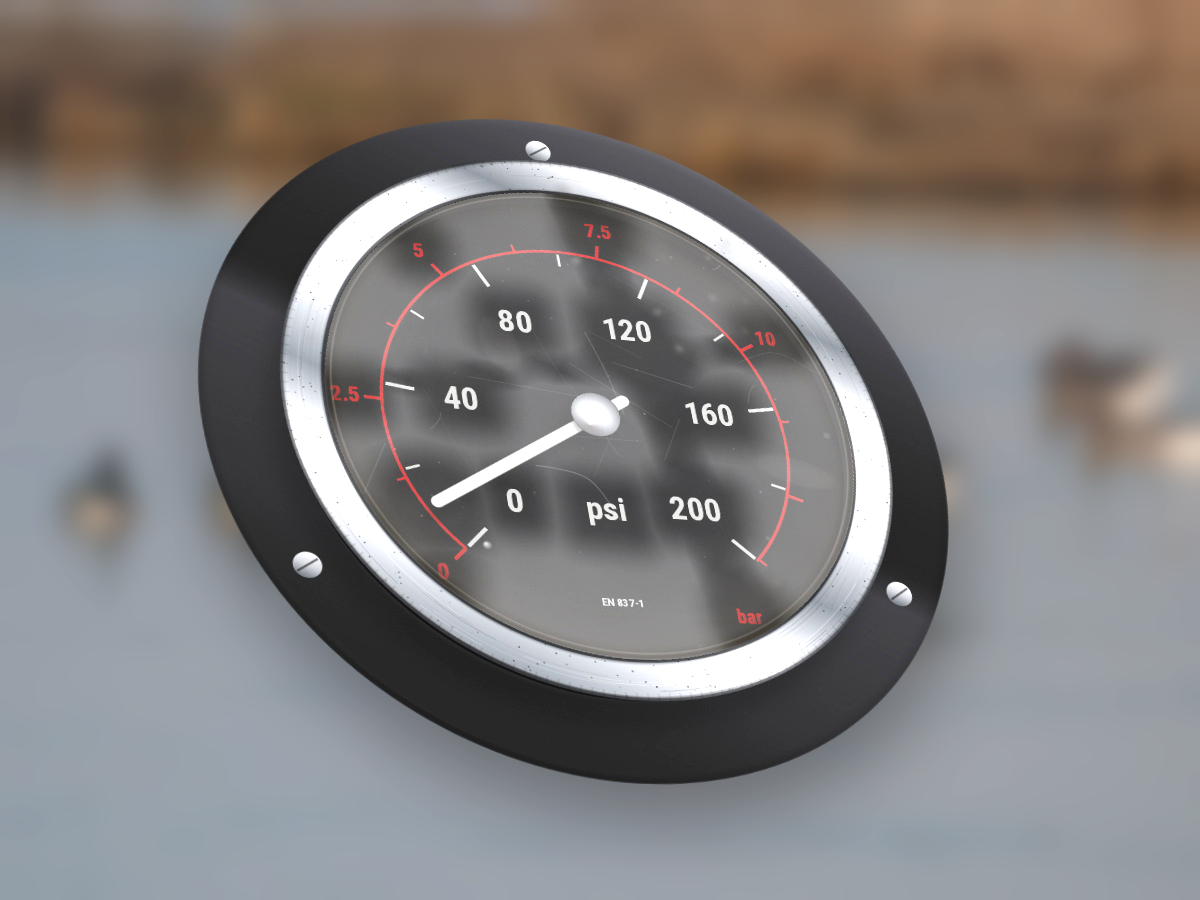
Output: 10
